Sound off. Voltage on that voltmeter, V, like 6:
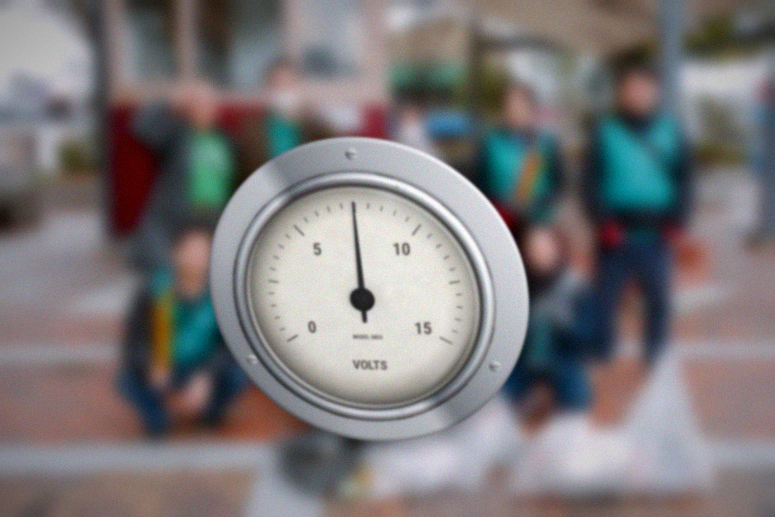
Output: 7.5
